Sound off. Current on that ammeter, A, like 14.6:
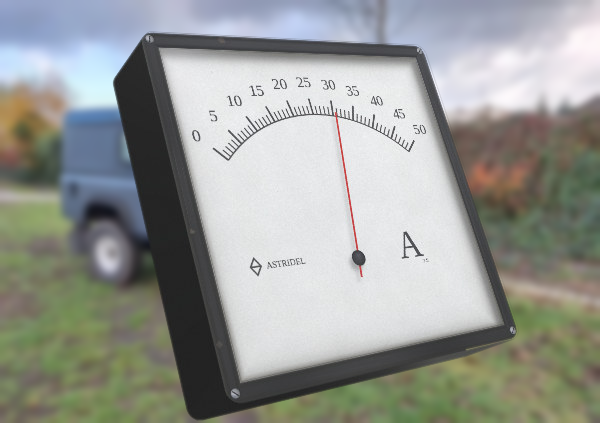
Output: 30
